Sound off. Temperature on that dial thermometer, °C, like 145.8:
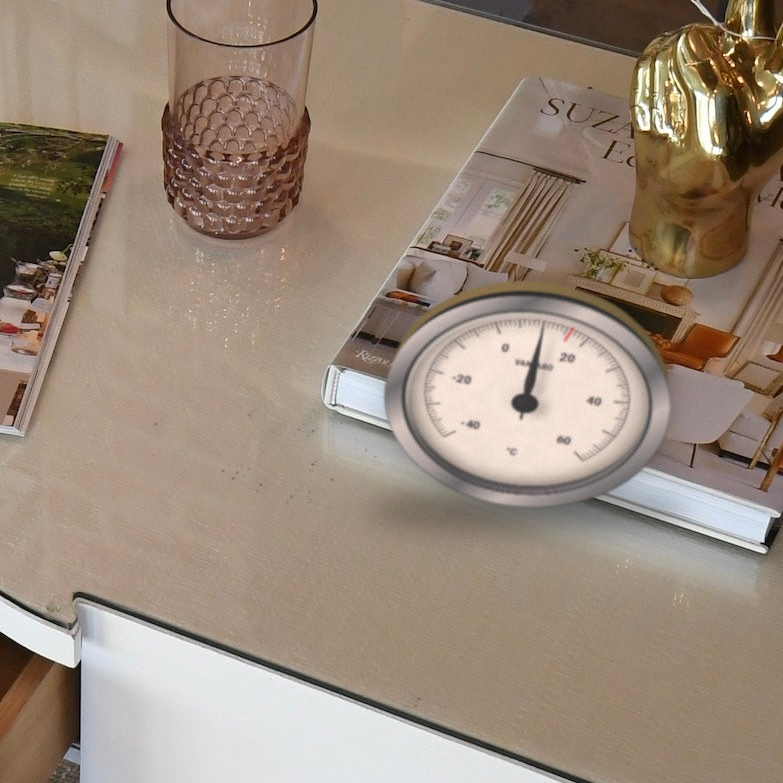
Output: 10
